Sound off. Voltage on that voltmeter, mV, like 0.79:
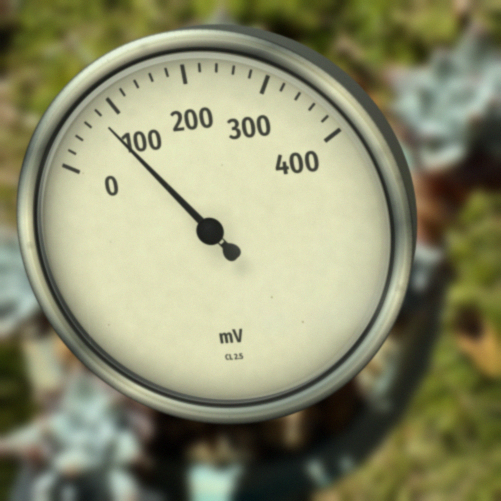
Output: 80
